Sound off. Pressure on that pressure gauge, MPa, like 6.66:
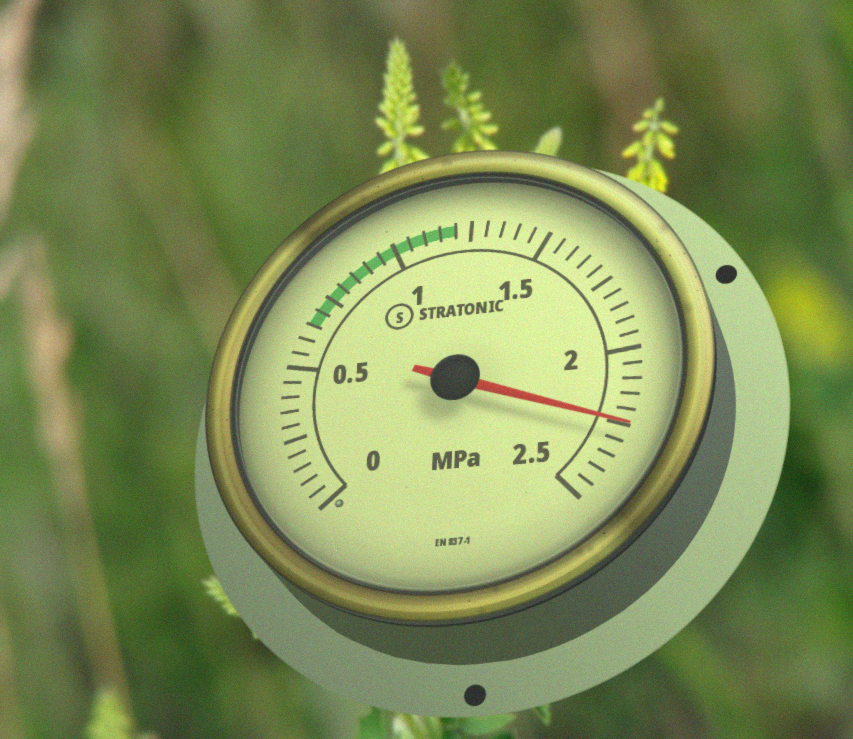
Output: 2.25
